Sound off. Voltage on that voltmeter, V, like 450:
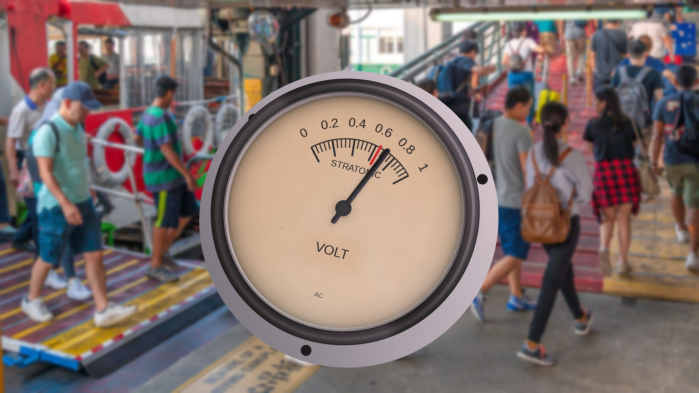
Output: 0.72
